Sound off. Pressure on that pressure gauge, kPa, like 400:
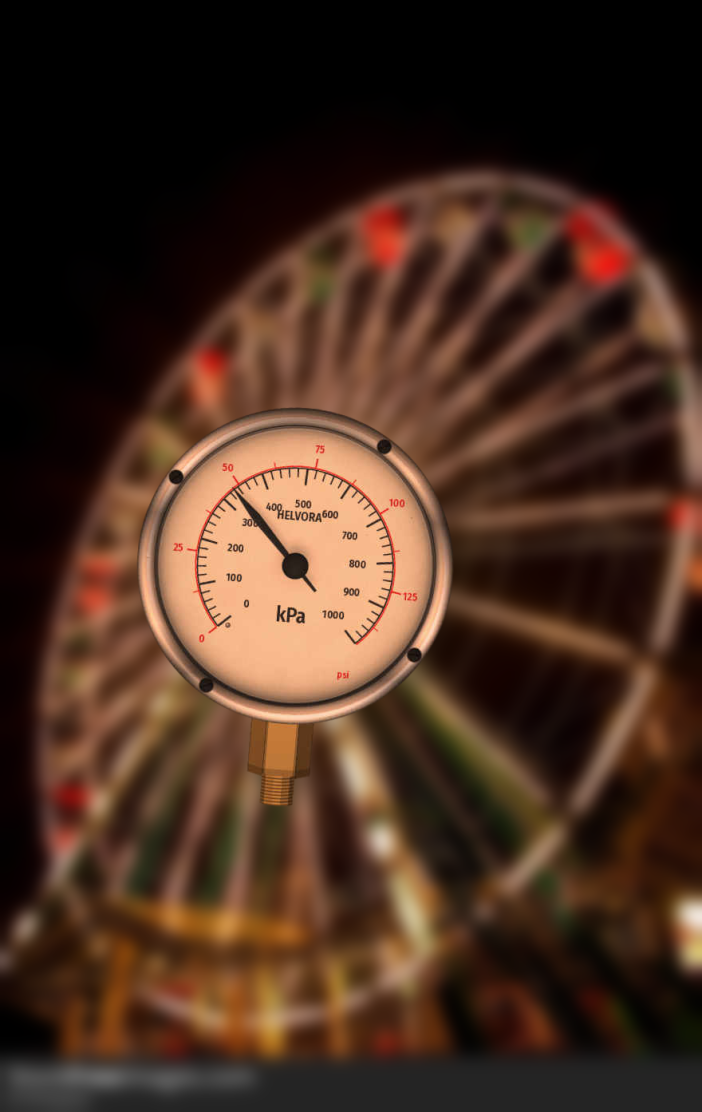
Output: 330
